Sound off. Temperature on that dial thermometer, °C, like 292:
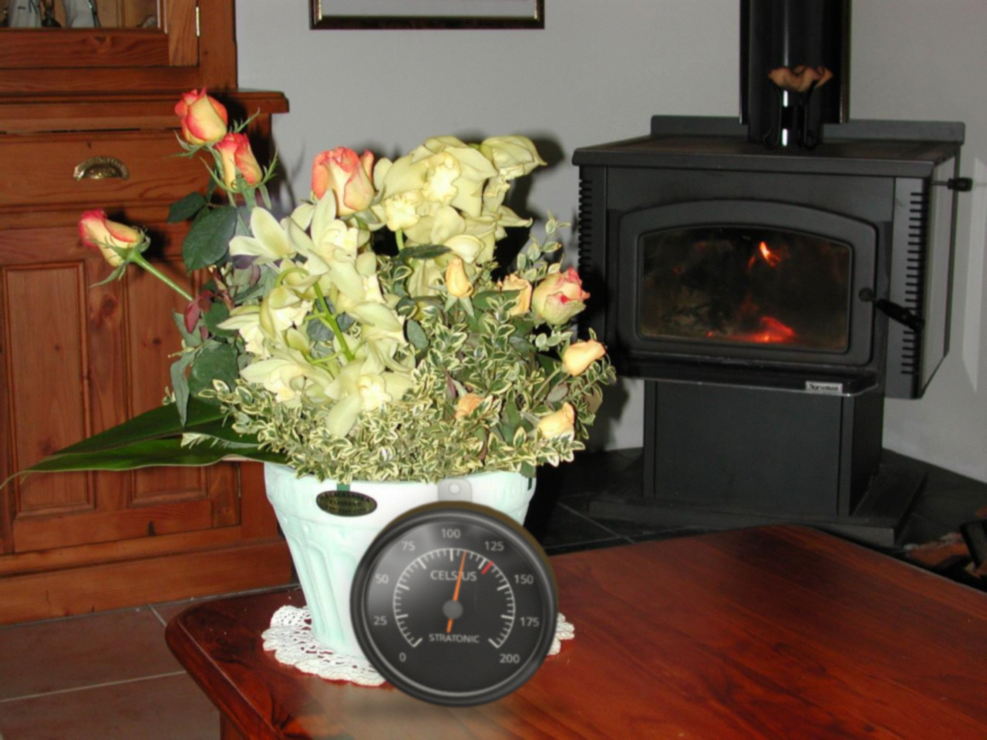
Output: 110
